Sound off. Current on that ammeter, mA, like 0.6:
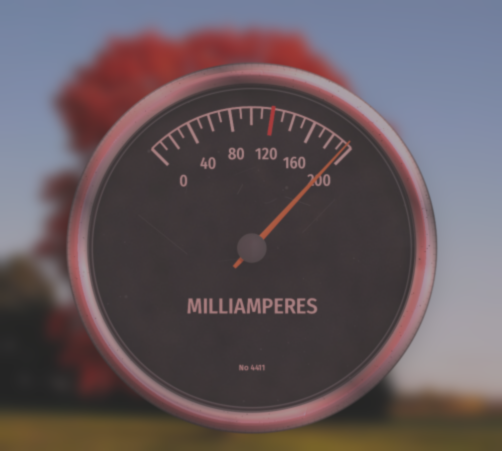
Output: 195
